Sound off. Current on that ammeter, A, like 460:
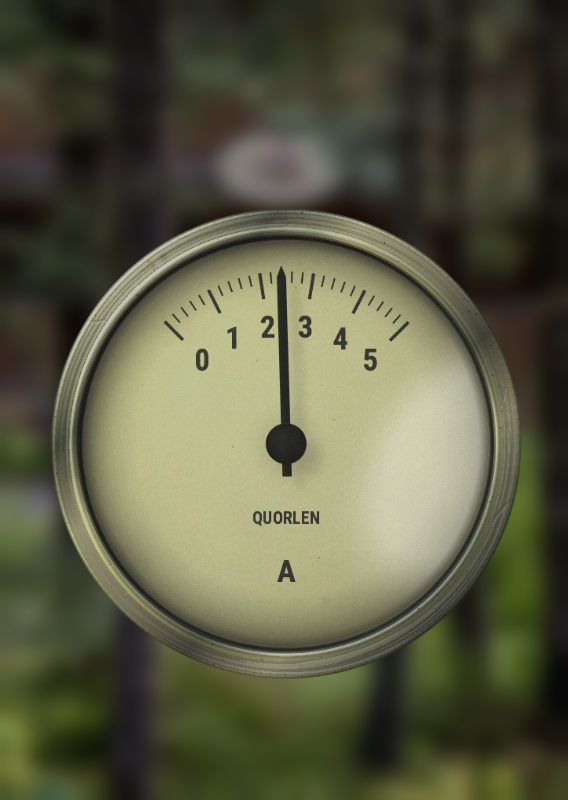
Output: 2.4
